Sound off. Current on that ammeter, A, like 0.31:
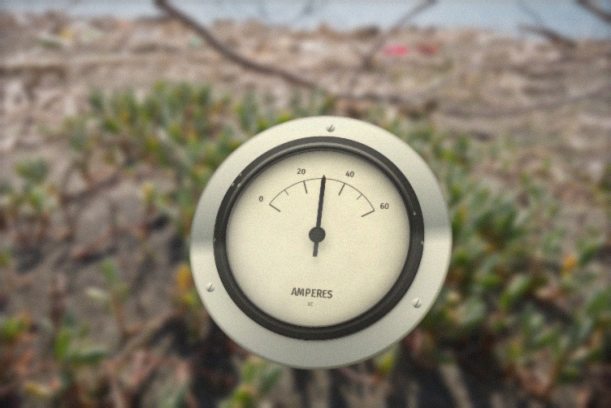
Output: 30
